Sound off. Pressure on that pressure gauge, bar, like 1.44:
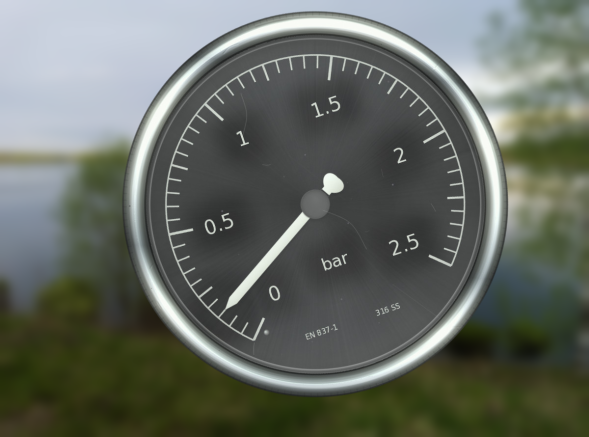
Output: 0.15
